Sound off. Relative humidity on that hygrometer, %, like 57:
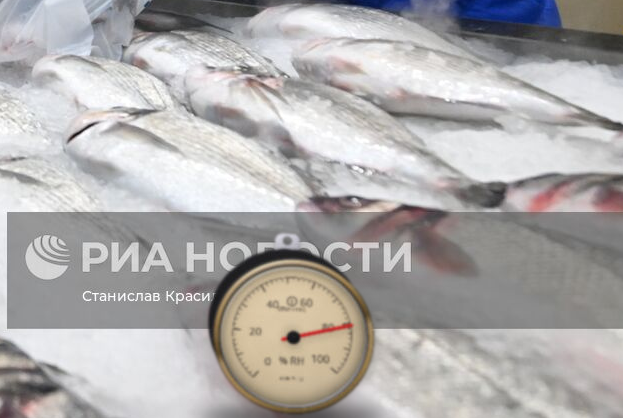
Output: 80
